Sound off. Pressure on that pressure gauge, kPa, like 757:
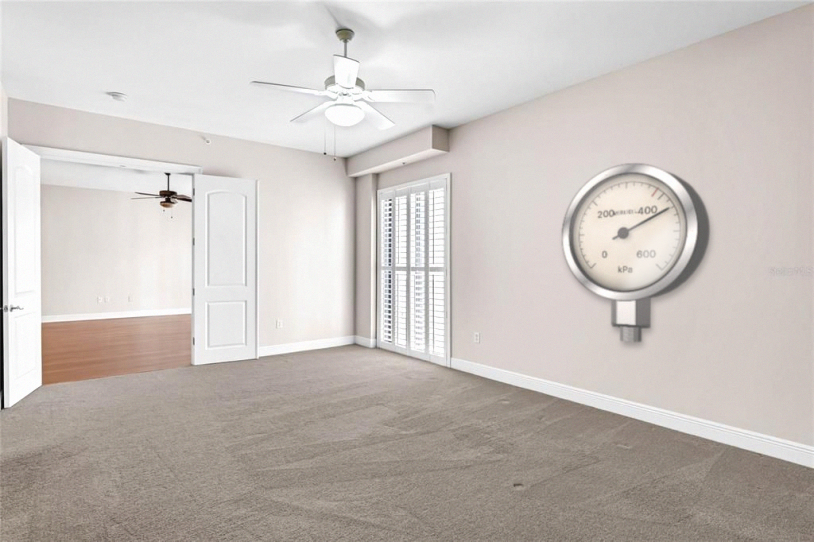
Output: 440
